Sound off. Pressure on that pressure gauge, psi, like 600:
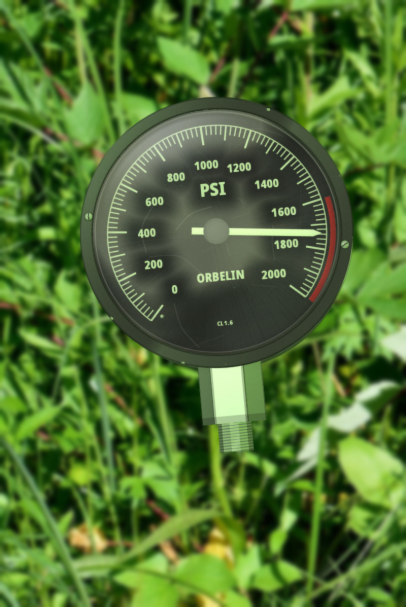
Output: 1740
